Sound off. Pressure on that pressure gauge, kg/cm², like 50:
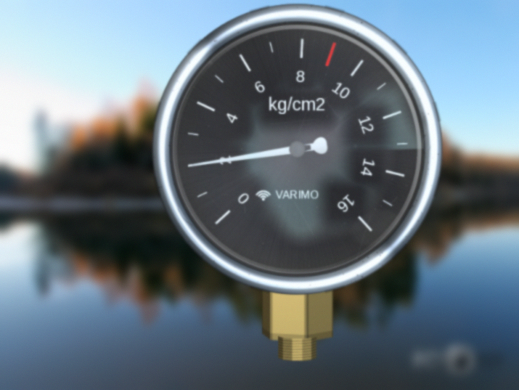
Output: 2
